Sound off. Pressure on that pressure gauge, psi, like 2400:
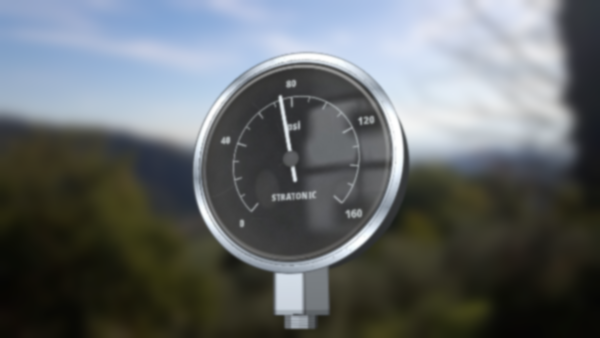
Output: 75
